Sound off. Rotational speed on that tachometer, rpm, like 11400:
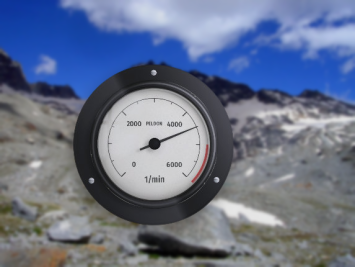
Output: 4500
